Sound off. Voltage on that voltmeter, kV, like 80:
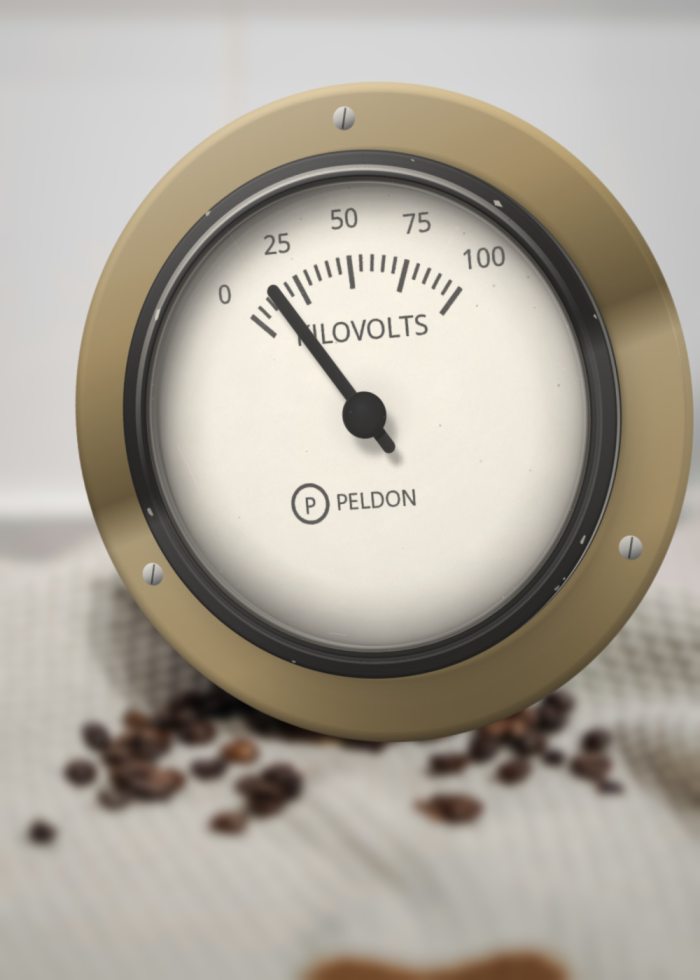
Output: 15
